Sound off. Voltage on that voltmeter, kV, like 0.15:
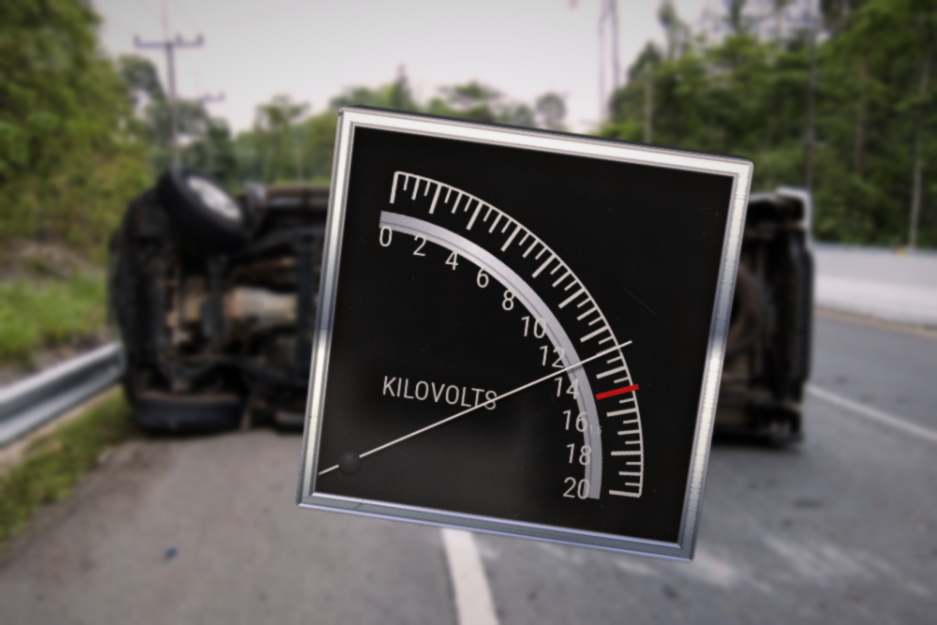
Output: 13
